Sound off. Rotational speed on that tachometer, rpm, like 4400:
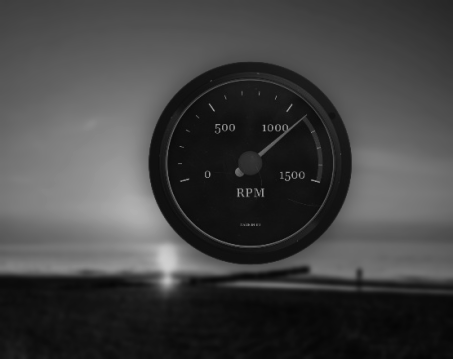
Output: 1100
